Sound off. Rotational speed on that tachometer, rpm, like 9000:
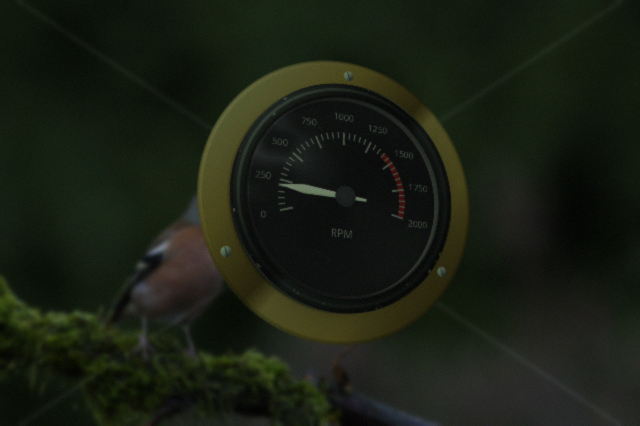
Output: 200
